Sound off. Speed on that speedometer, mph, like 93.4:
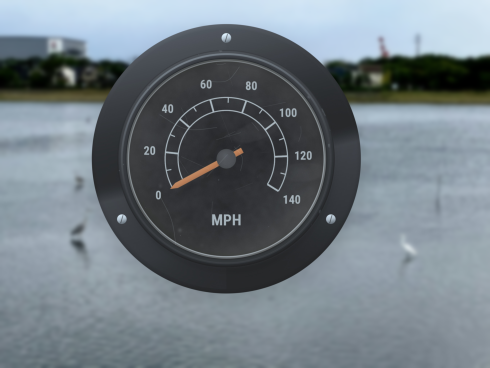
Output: 0
